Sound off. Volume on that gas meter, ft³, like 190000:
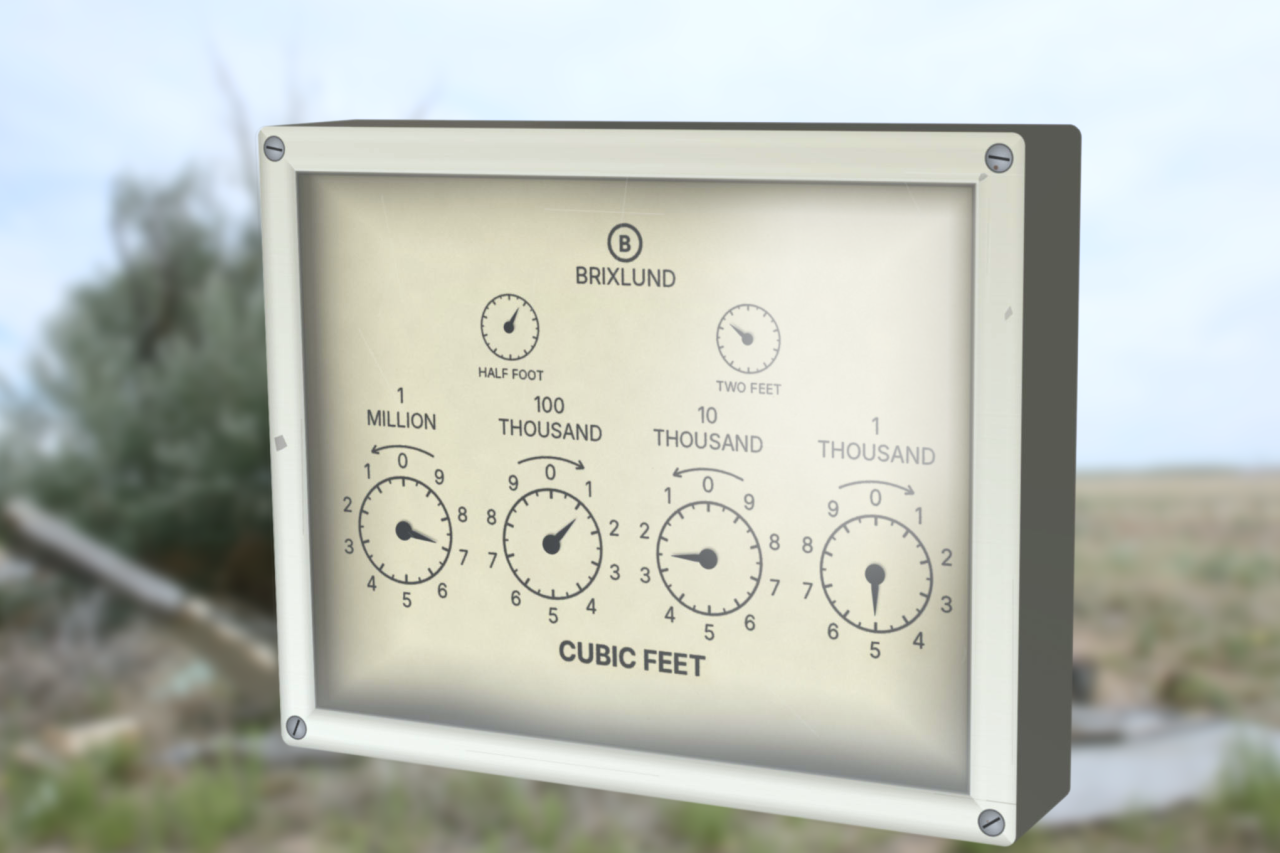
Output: 712500
